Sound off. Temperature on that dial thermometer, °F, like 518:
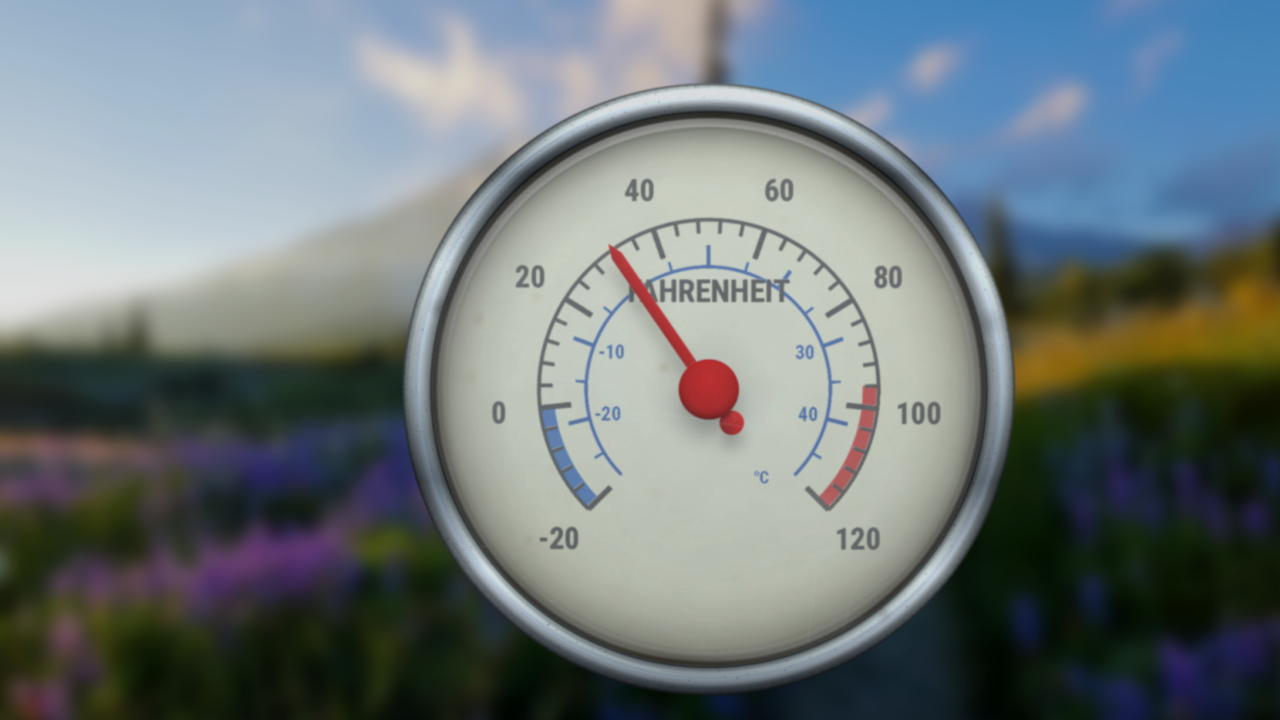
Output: 32
